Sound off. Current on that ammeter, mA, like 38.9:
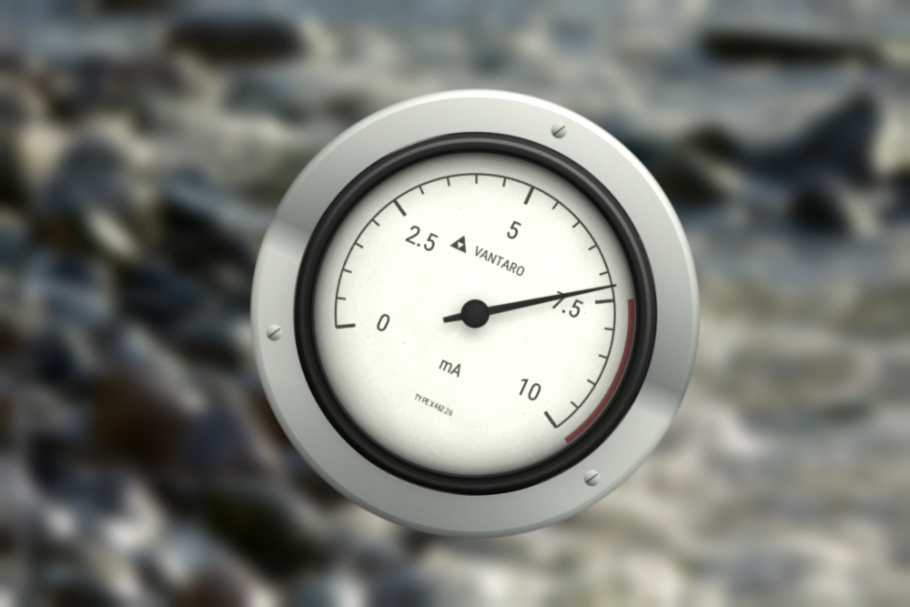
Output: 7.25
